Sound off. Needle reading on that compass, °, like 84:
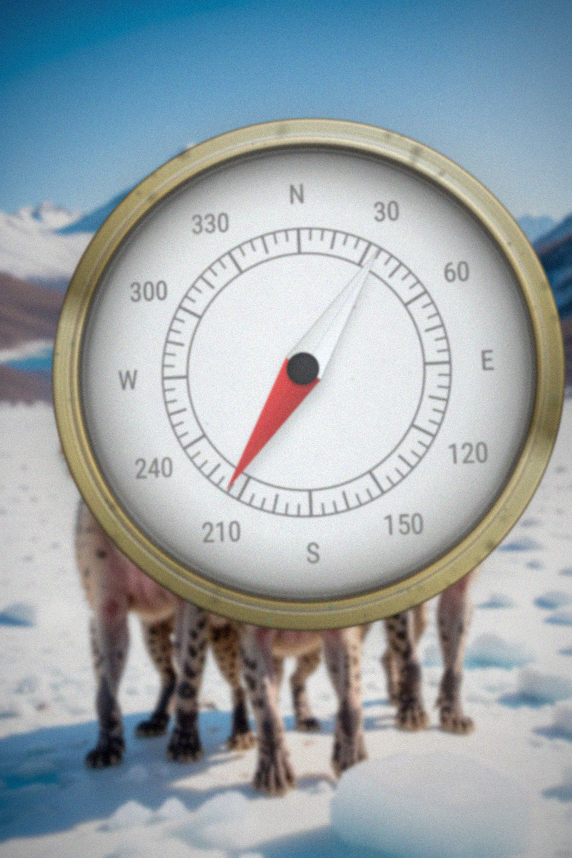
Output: 215
